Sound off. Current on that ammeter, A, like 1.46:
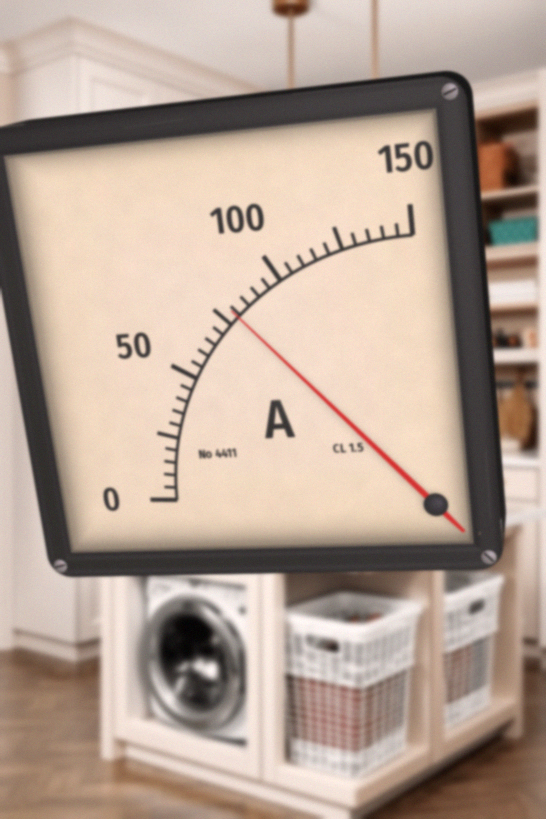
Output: 80
